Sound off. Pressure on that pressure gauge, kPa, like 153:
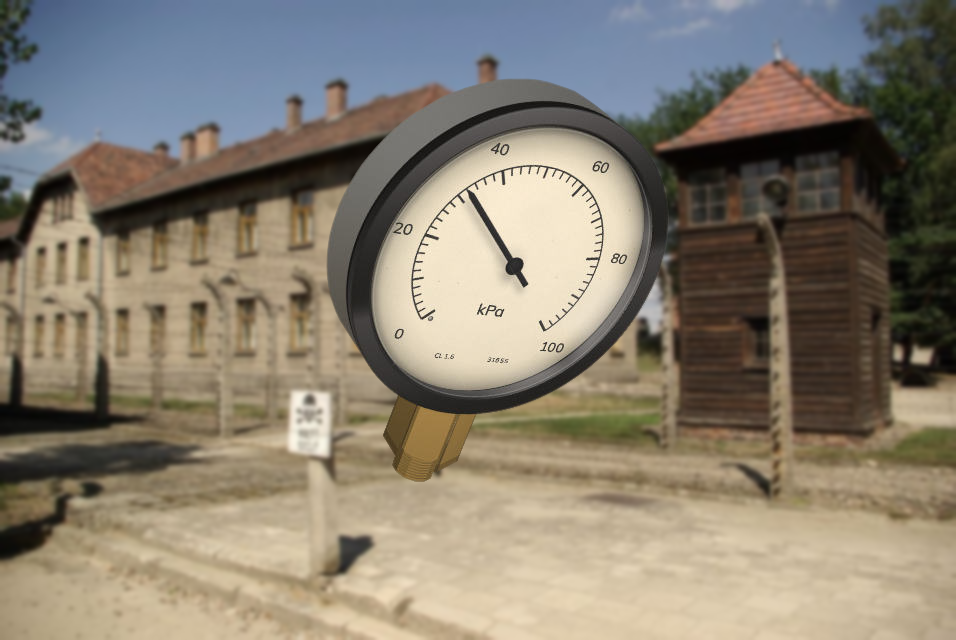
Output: 32
